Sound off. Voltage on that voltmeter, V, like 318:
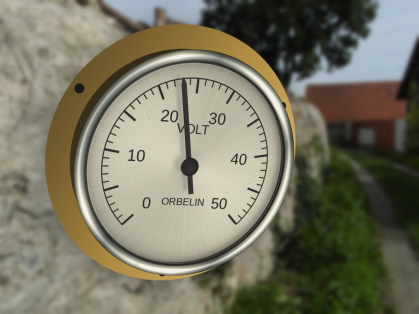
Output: 23
